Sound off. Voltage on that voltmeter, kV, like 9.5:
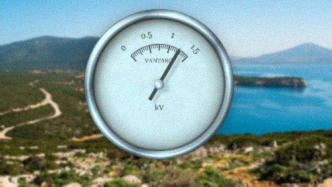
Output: 1.25
